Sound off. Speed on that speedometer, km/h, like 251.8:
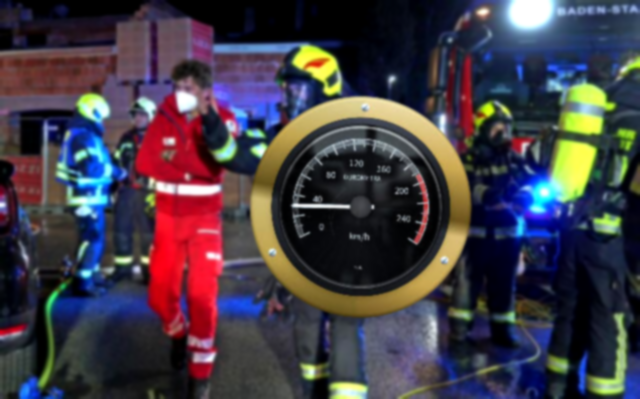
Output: 30
